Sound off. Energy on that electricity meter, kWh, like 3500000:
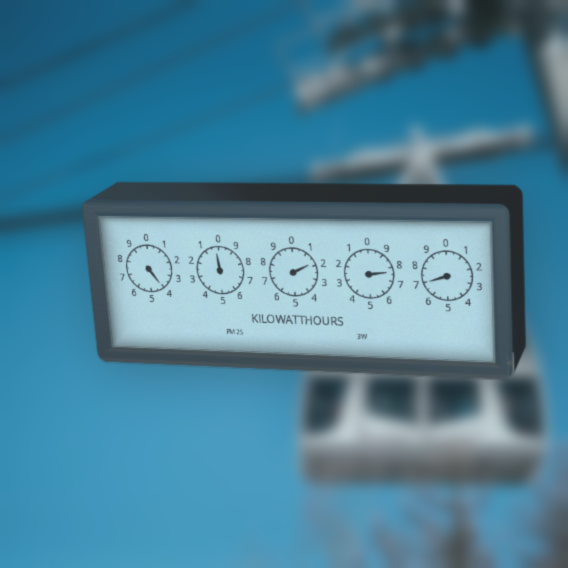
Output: 40177
